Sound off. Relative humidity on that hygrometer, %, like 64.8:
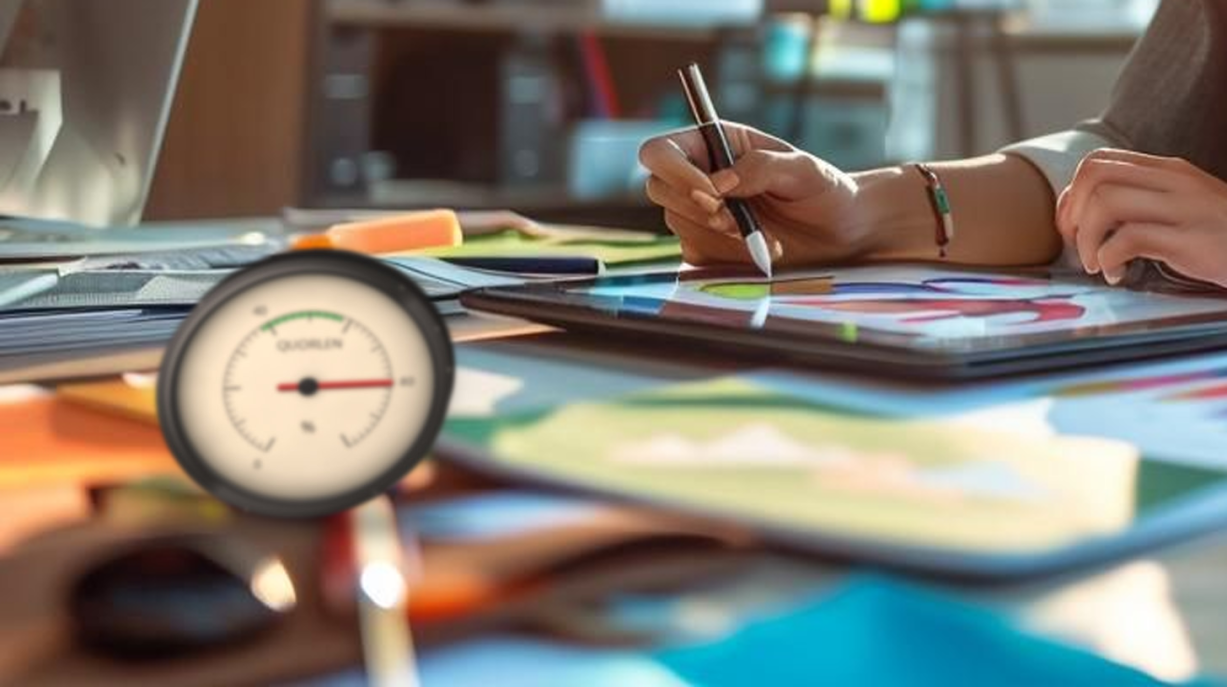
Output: 80
